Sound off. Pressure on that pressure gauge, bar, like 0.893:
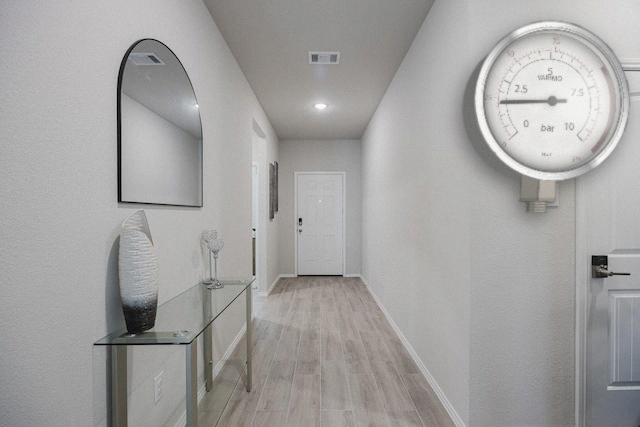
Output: 1.5
